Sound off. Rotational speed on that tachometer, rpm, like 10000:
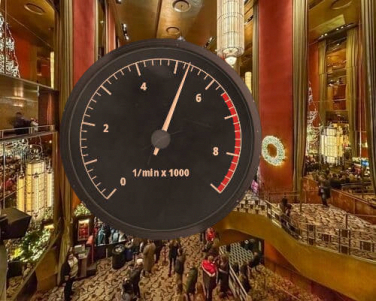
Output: 5300
